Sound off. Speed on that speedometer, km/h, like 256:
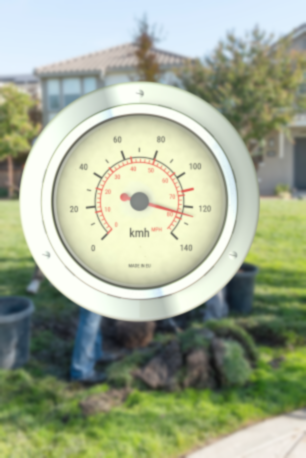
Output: 125
